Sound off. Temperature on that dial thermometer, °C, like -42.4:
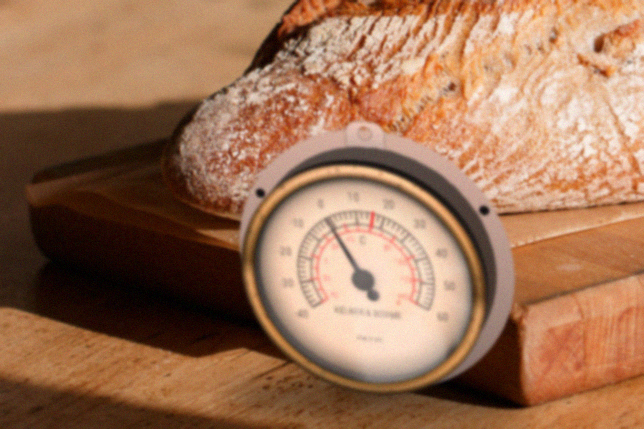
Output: 0
